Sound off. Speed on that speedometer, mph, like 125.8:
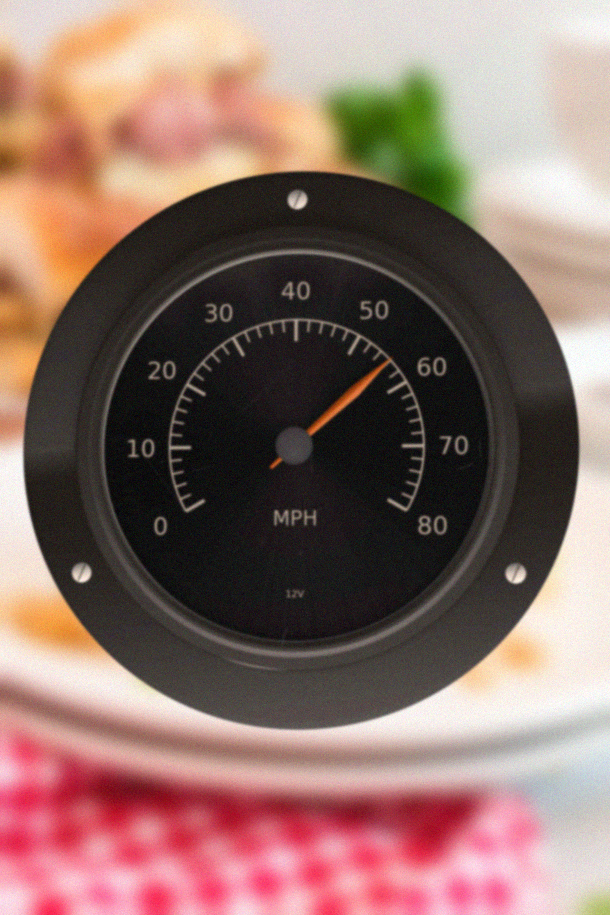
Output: 56
